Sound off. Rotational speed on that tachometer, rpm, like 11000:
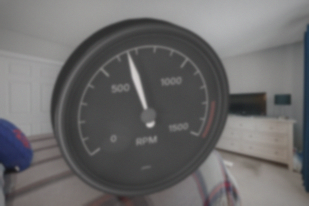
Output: 650
